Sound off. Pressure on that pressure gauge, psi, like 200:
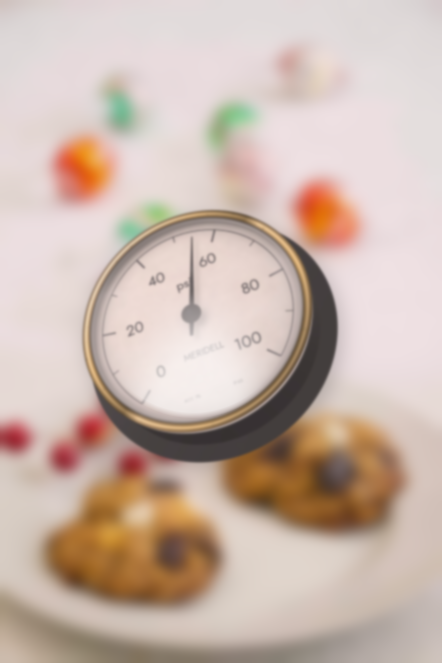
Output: 55
